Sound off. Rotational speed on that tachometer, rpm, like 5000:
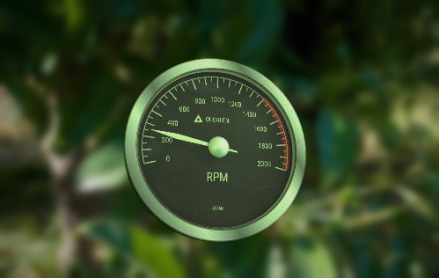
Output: 250
